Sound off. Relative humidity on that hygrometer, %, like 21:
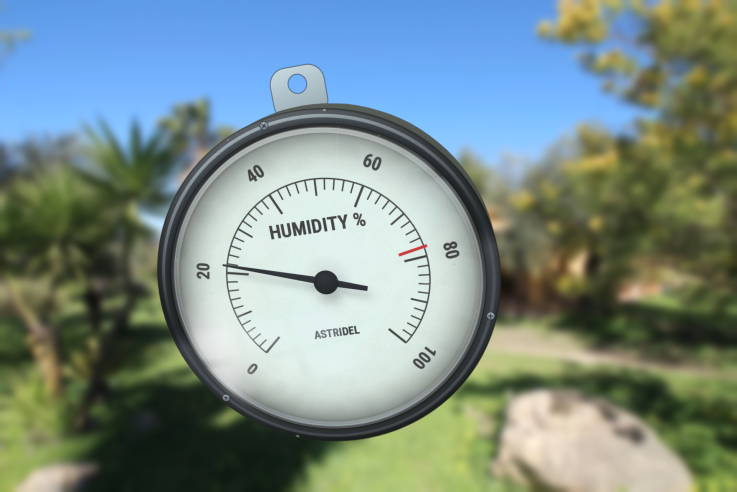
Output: 22
